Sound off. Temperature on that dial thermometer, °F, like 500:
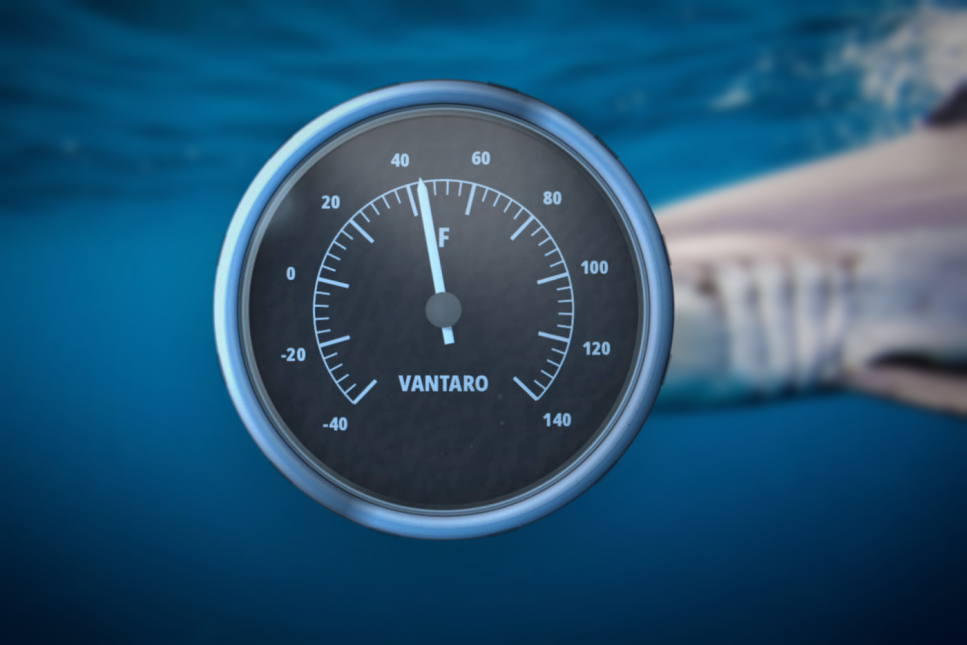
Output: 44
